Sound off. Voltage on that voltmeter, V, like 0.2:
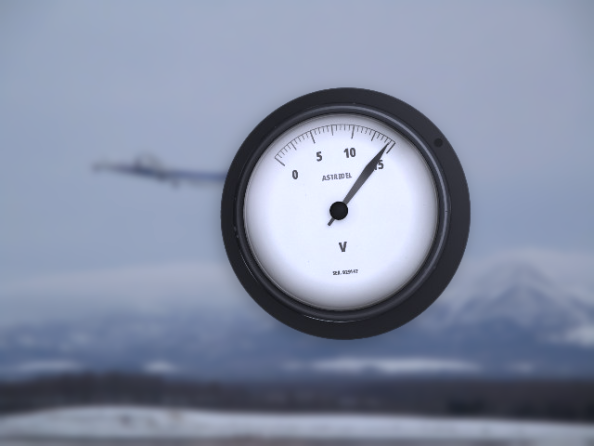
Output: 14.5
